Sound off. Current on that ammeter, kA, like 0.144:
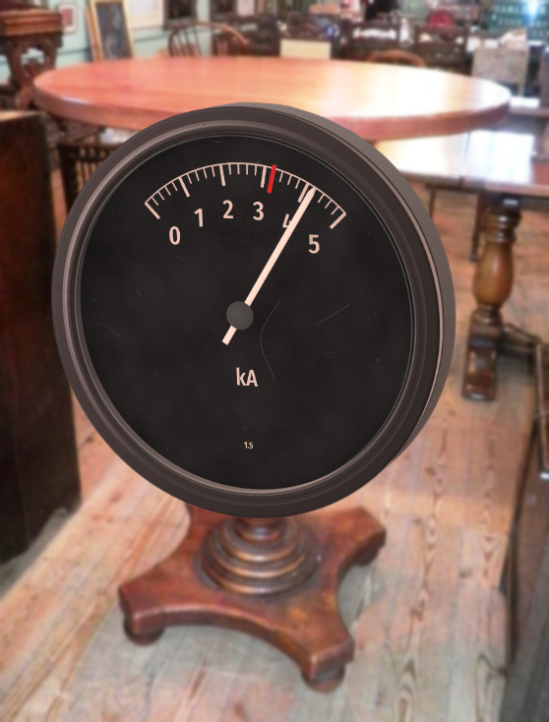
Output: 4.2
